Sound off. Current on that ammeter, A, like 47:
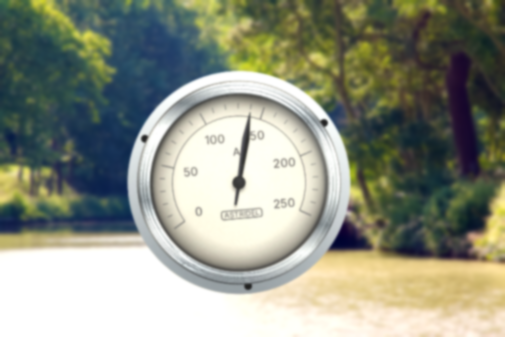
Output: 140
